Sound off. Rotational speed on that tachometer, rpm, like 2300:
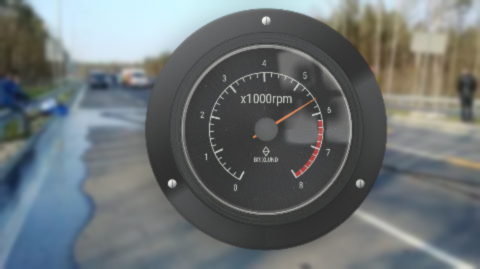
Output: 5600
